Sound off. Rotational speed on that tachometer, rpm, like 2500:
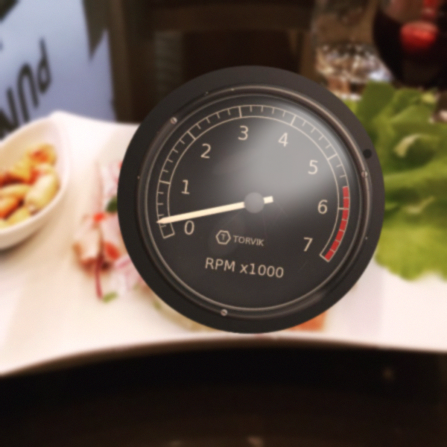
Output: 300
